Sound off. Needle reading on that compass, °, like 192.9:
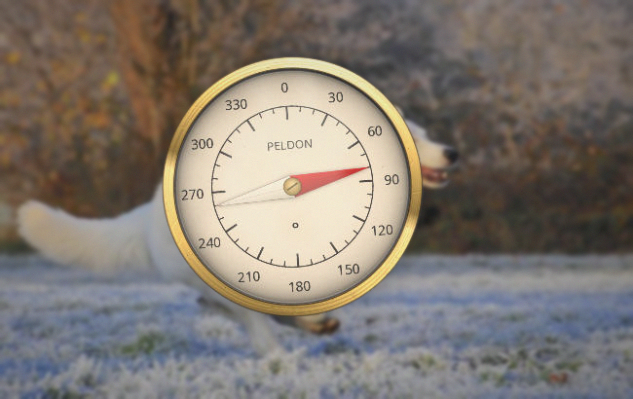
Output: 80
